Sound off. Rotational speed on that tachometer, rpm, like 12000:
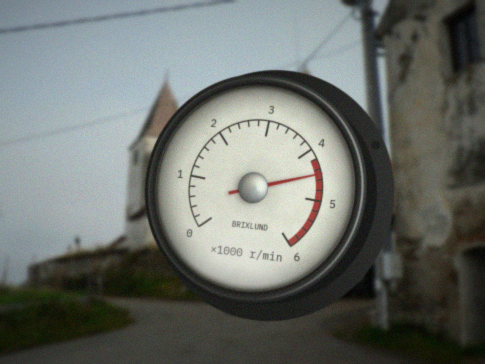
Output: 4500
